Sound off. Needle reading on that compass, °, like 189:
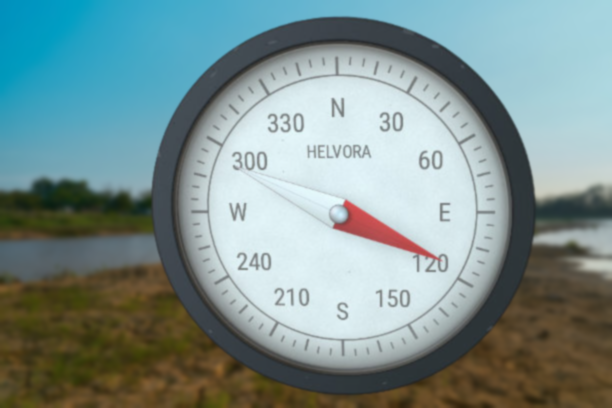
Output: 115
